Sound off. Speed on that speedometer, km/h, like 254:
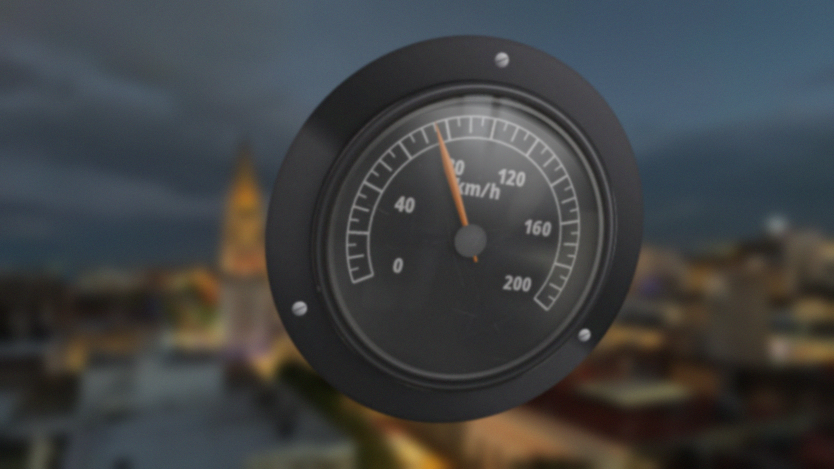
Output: 75
